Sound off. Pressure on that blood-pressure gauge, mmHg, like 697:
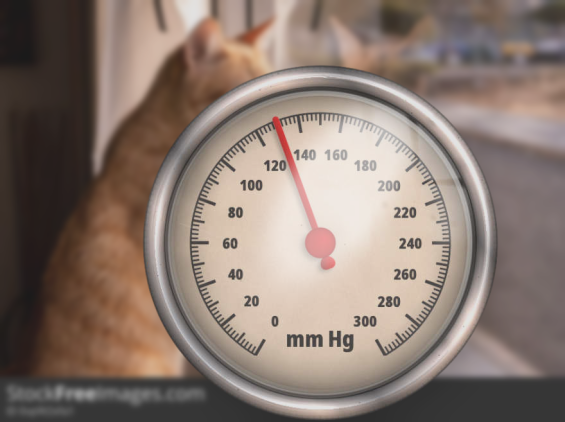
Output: 130
